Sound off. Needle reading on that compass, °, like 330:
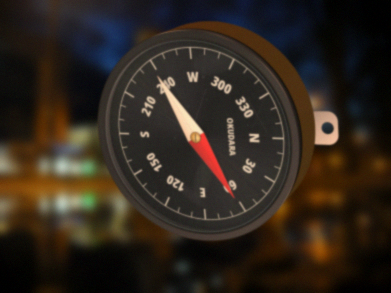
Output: 60
